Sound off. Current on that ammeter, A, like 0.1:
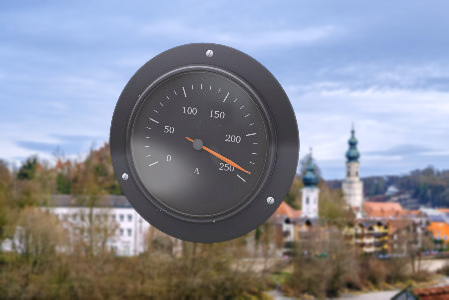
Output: 240
